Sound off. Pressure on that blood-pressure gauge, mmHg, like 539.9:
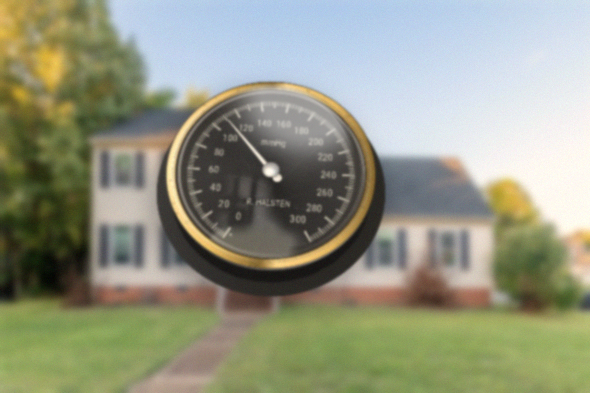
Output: 110
